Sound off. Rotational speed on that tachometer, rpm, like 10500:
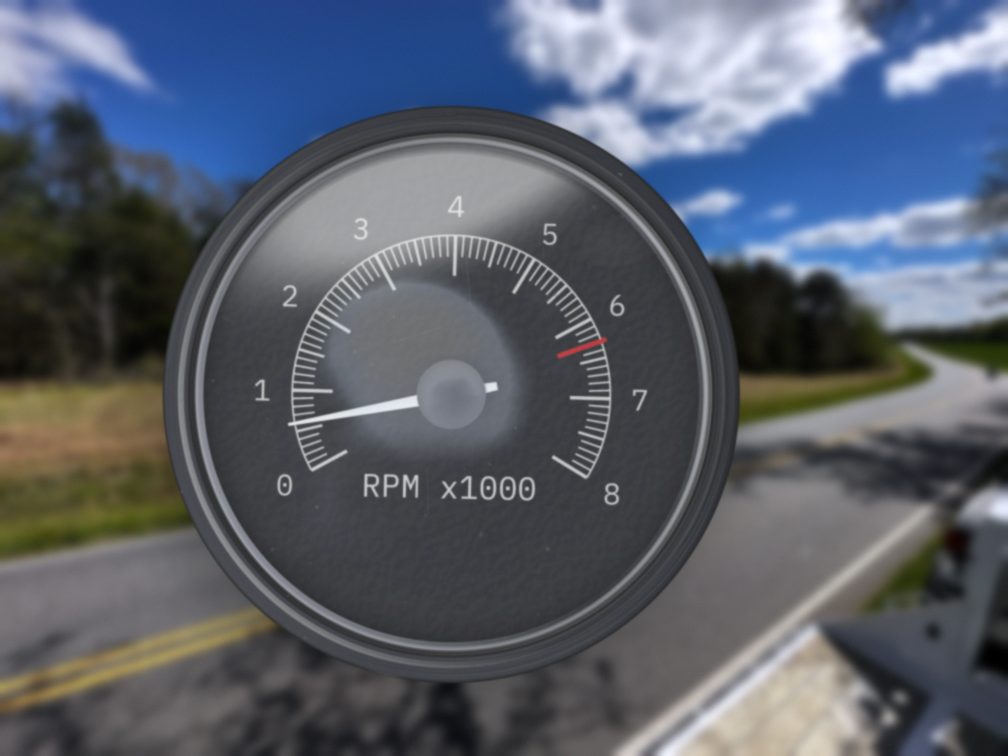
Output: 600
